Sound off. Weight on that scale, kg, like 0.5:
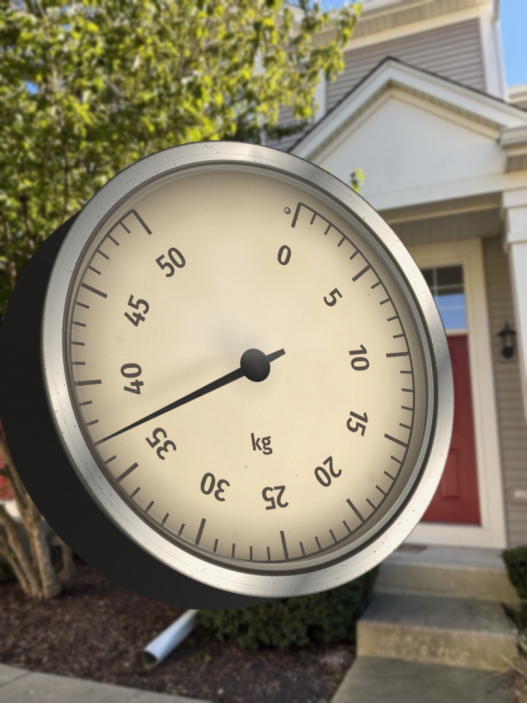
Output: 37
